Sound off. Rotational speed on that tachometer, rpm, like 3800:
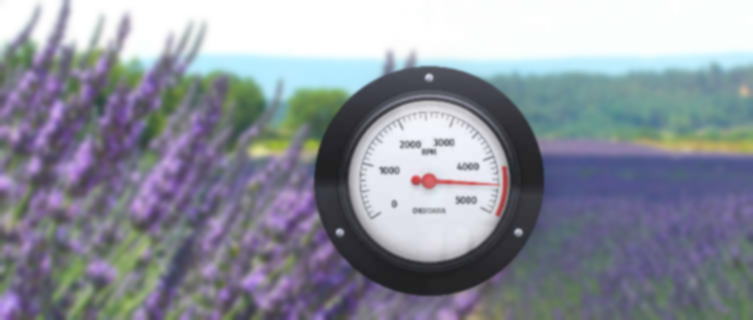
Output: 4500
